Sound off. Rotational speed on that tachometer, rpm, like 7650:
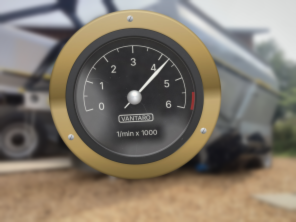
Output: 4250
